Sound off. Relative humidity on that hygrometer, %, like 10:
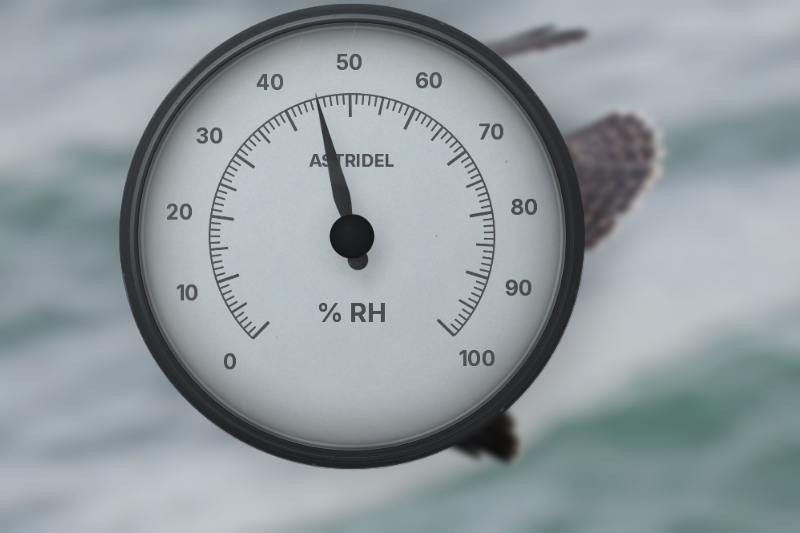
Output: 45
